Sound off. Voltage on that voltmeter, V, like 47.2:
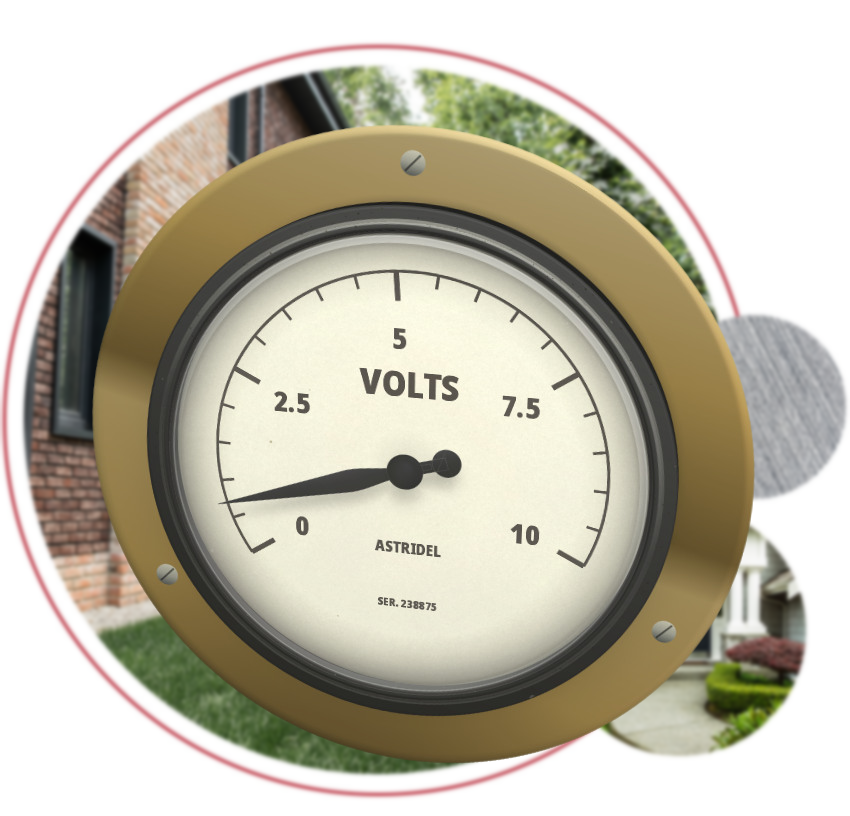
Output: 0.75
